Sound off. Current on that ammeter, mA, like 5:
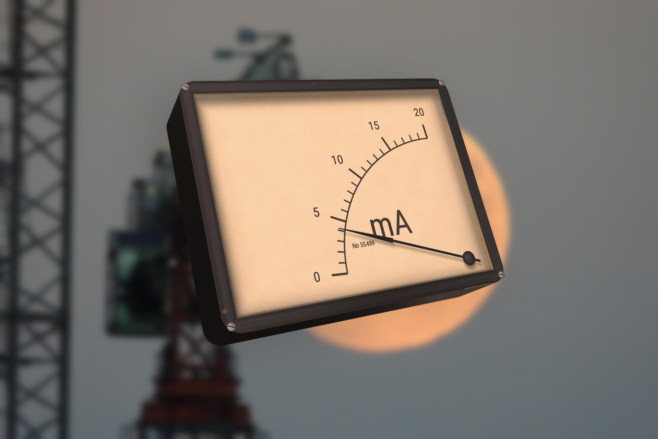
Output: 4
